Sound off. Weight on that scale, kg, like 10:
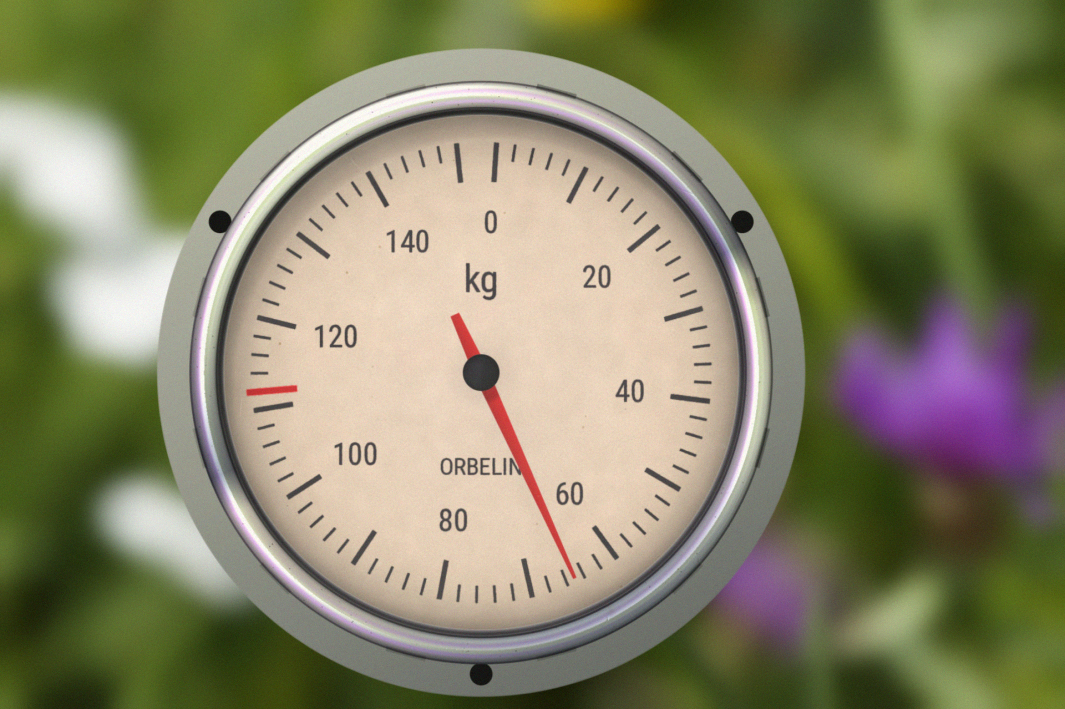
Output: 65
